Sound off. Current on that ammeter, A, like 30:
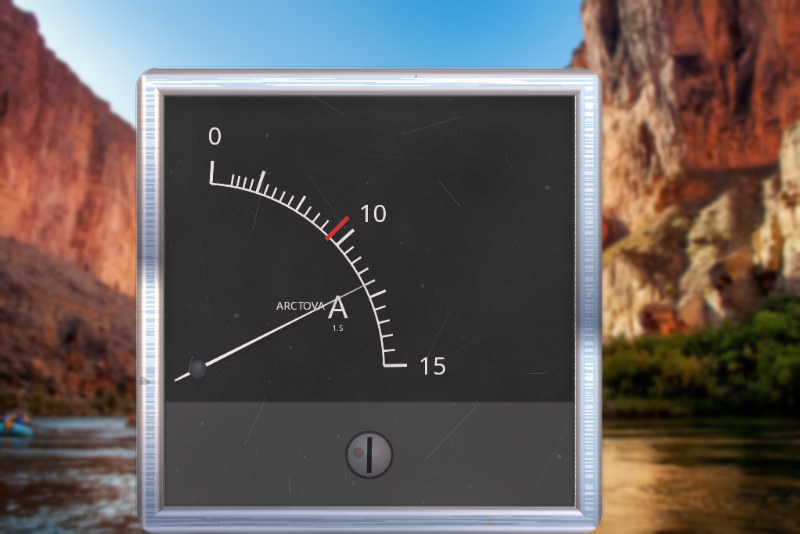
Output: 12
